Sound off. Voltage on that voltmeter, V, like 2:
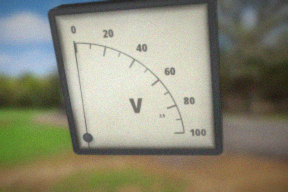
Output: 0
